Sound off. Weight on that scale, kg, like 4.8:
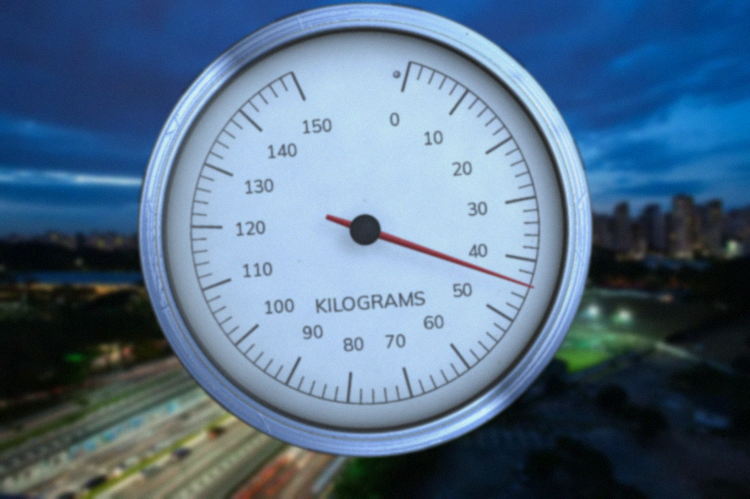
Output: 44
